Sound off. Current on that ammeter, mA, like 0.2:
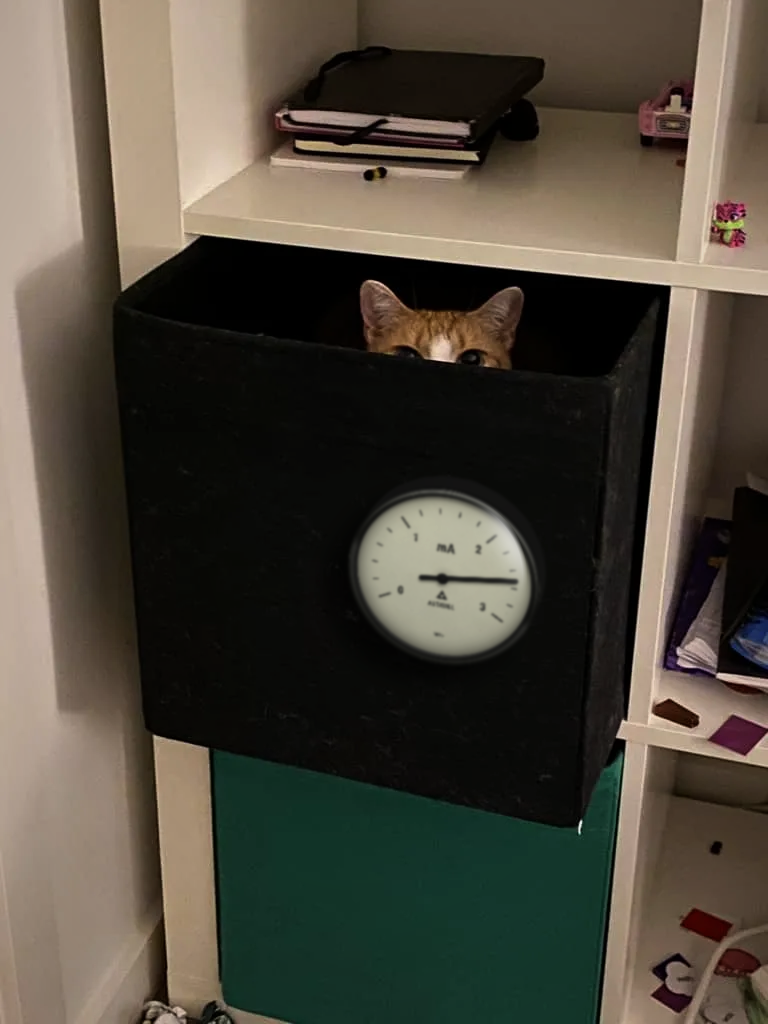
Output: 2.5
